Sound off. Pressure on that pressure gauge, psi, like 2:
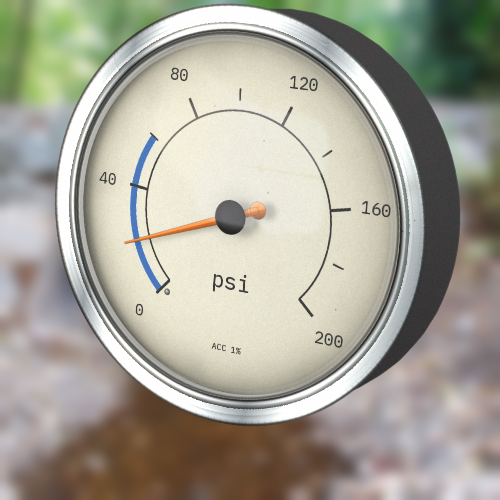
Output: 20
